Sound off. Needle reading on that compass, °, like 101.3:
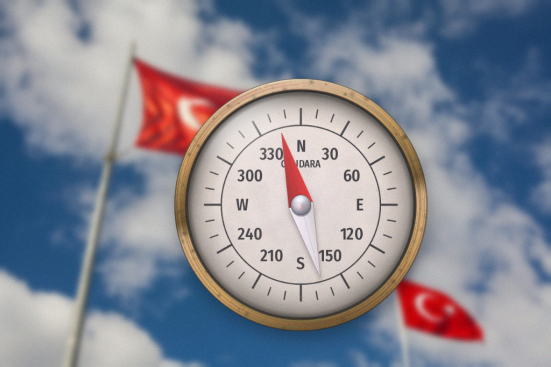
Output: 345
